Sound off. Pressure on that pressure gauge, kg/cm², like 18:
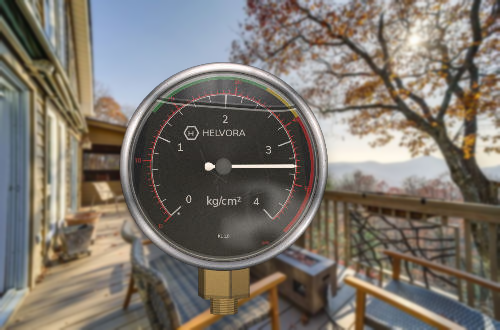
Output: 3.3
